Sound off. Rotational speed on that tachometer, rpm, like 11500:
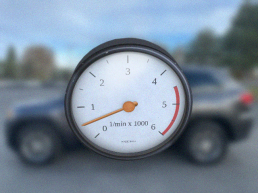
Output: 500
